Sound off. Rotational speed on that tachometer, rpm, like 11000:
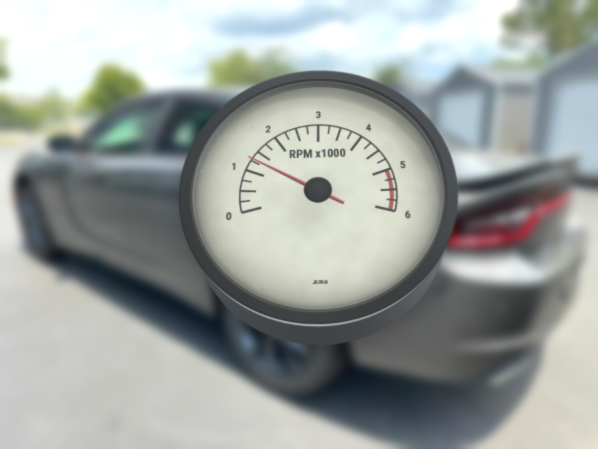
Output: 1250
